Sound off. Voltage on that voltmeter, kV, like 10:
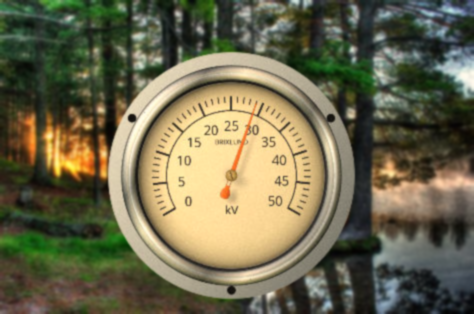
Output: 29
